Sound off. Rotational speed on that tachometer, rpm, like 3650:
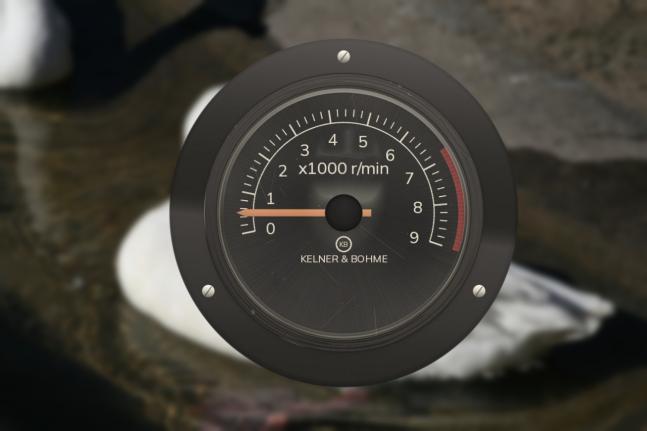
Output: 500
